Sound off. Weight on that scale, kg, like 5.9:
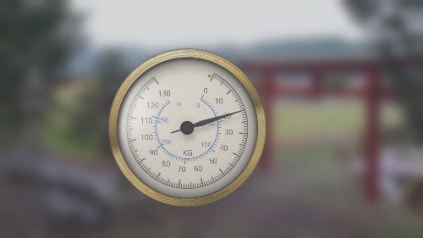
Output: 20
